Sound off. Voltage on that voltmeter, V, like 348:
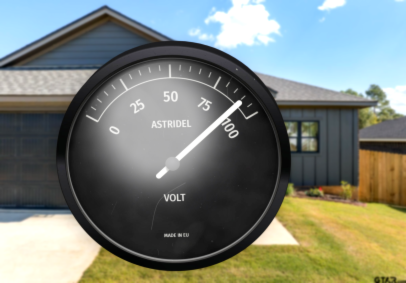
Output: 90
